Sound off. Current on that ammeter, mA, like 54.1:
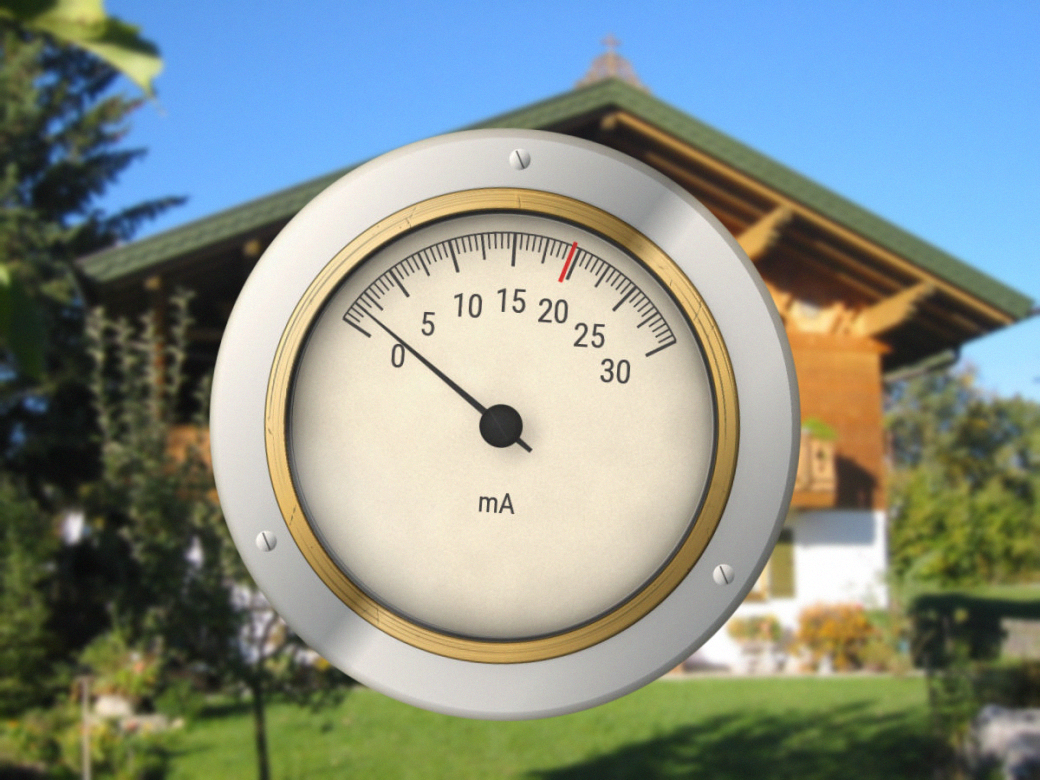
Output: 1.5
